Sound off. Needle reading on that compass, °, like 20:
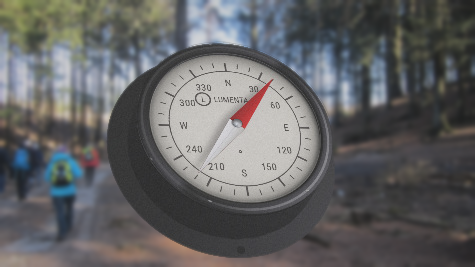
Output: 40
